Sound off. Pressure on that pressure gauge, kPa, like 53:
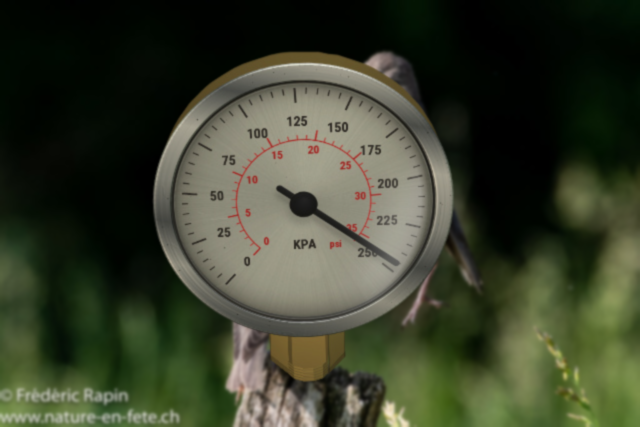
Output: 245
